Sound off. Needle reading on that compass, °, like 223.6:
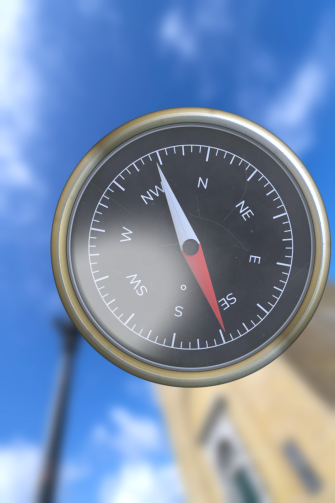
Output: 147.5
